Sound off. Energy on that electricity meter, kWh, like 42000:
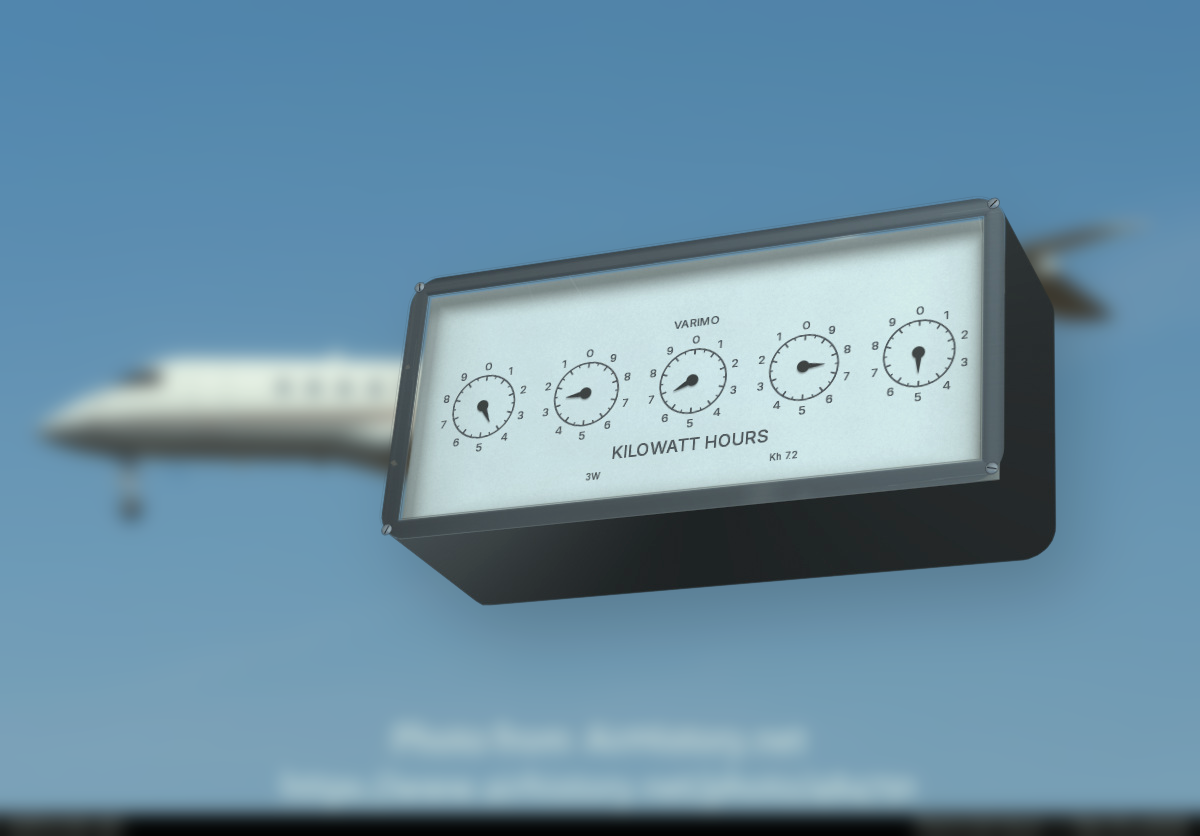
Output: 42675
